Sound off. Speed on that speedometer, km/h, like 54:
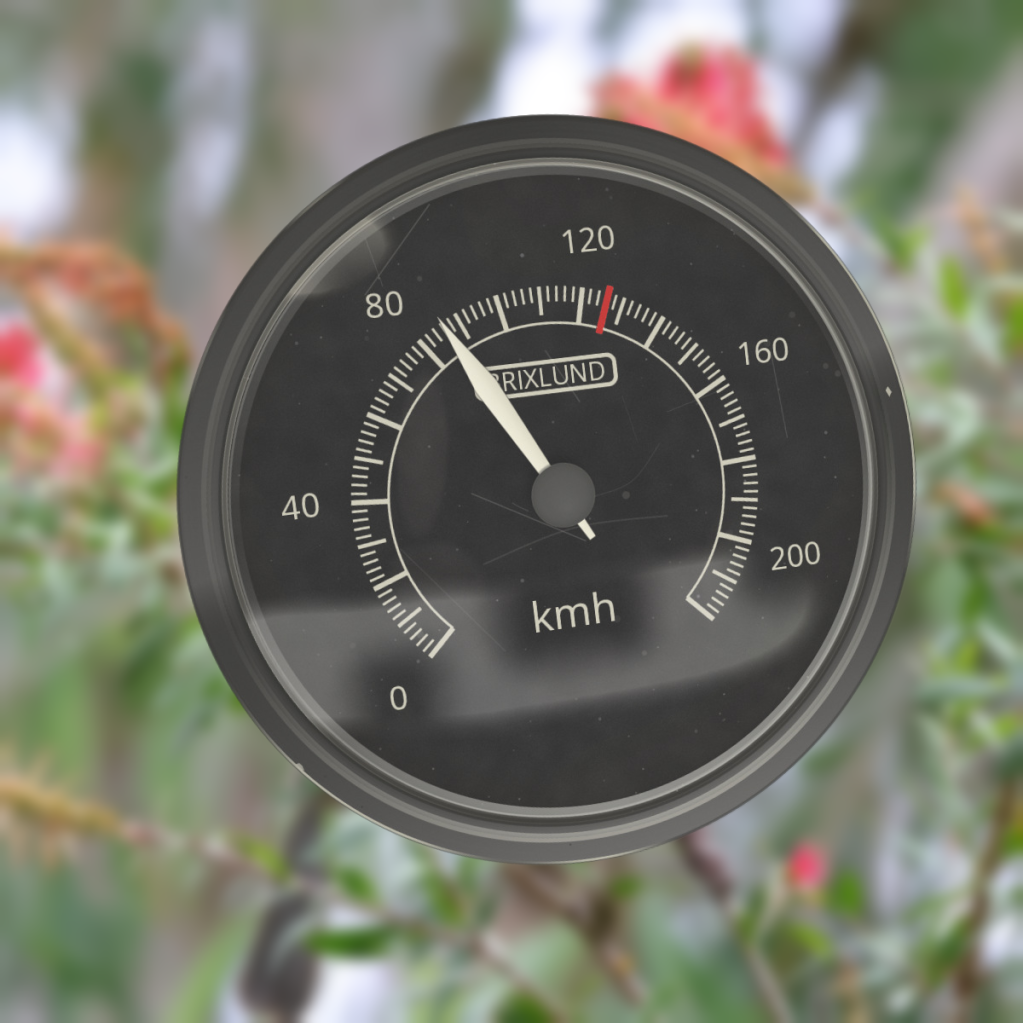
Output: 86
